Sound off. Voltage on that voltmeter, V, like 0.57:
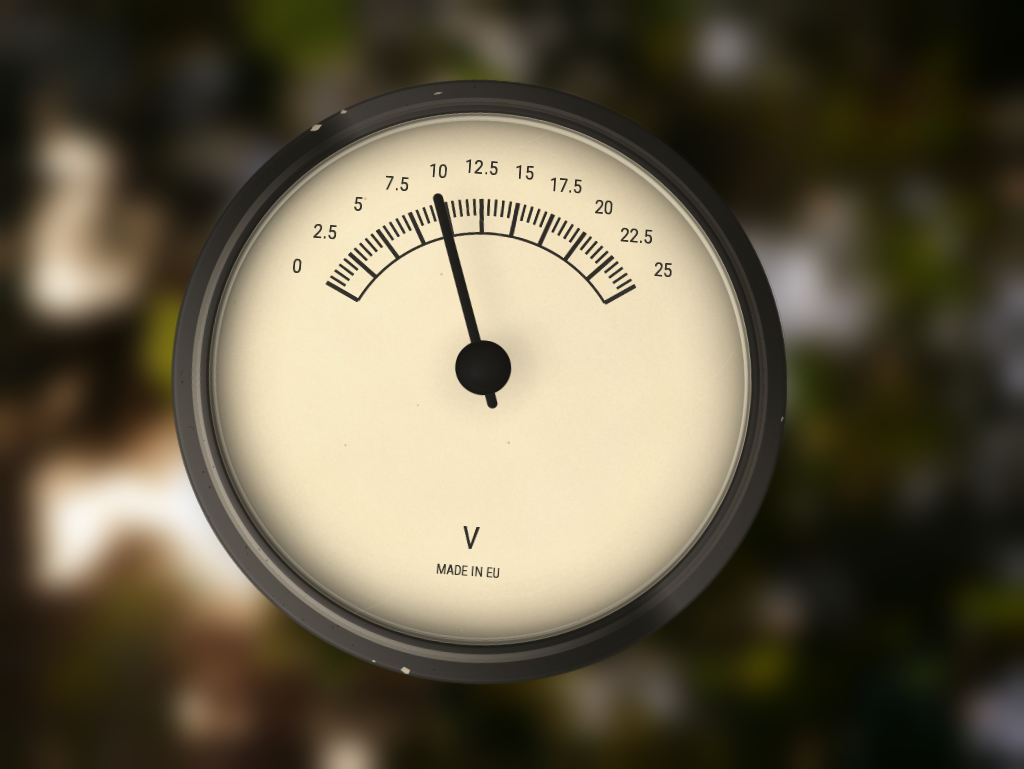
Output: 9.5
